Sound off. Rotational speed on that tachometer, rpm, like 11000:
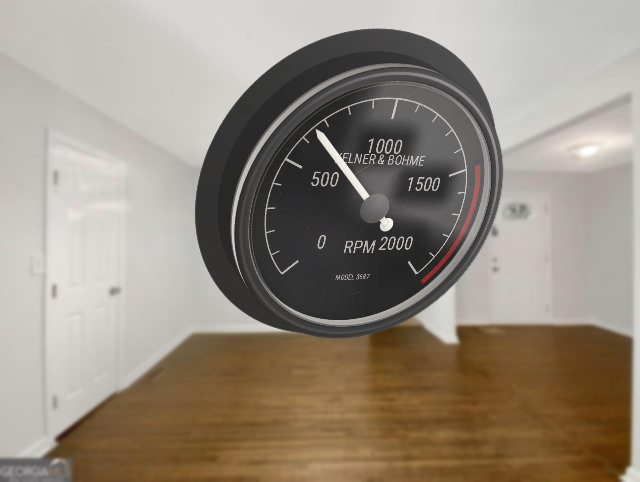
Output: 650
